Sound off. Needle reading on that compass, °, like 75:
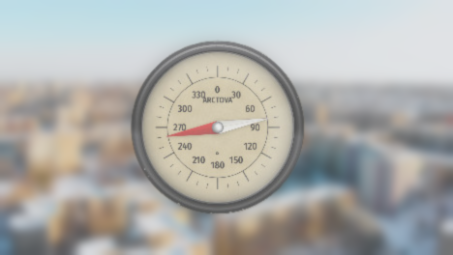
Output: 260
